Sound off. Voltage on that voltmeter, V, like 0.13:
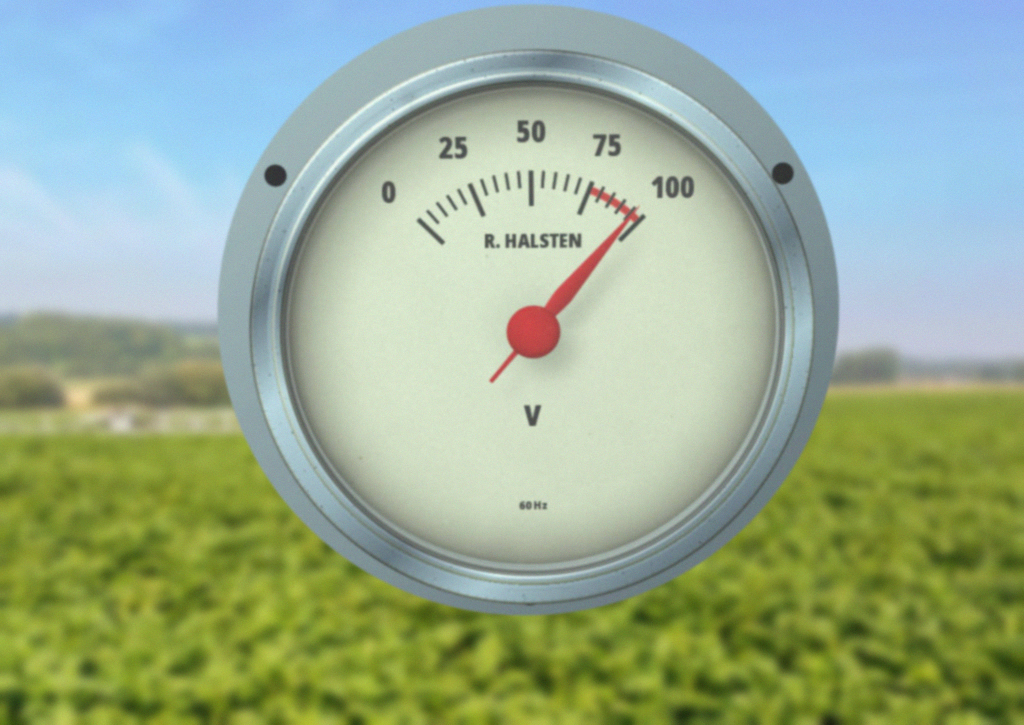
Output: 95
